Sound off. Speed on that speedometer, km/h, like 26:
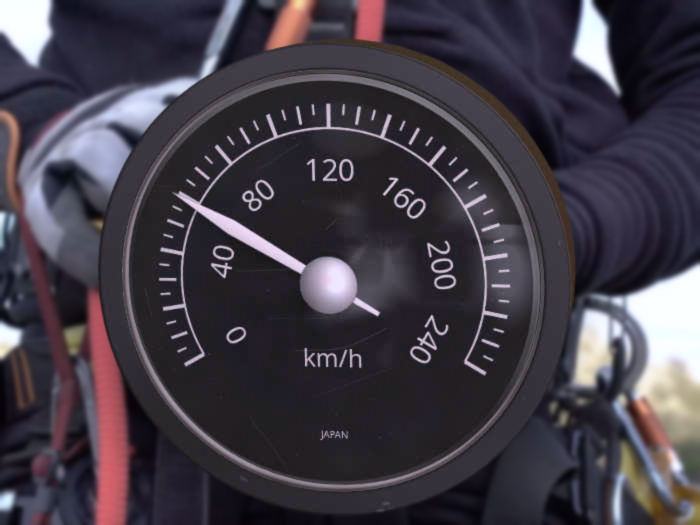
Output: 60
